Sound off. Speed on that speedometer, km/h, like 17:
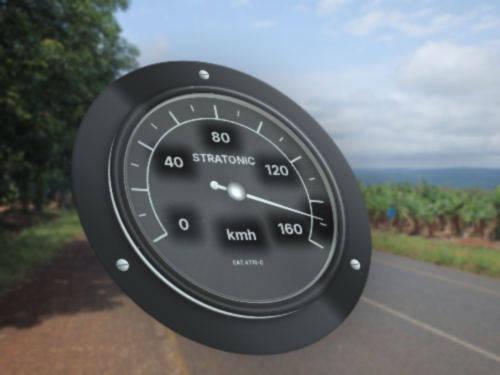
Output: 150
